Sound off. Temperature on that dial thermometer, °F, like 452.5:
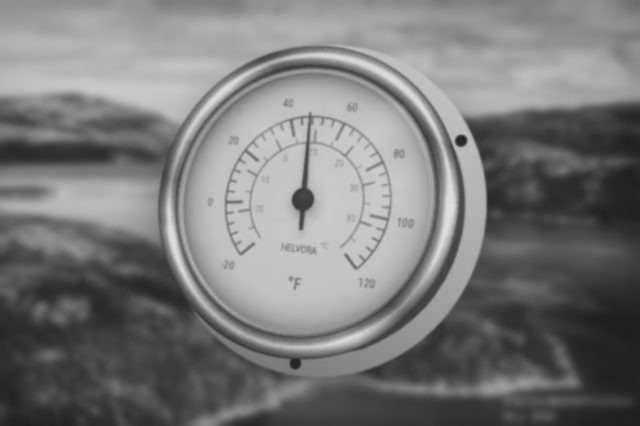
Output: 48
